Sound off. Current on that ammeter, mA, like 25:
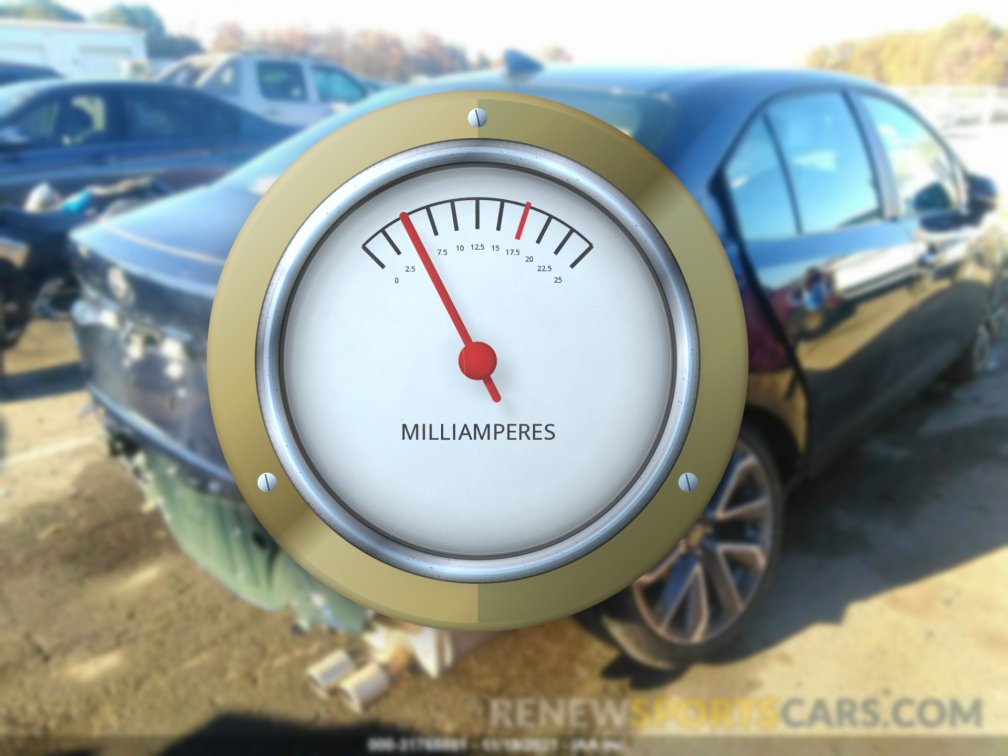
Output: 5
